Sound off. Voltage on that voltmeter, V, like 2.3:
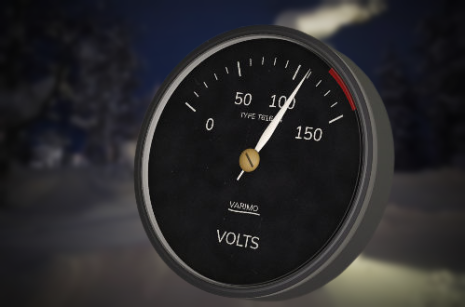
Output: 110
